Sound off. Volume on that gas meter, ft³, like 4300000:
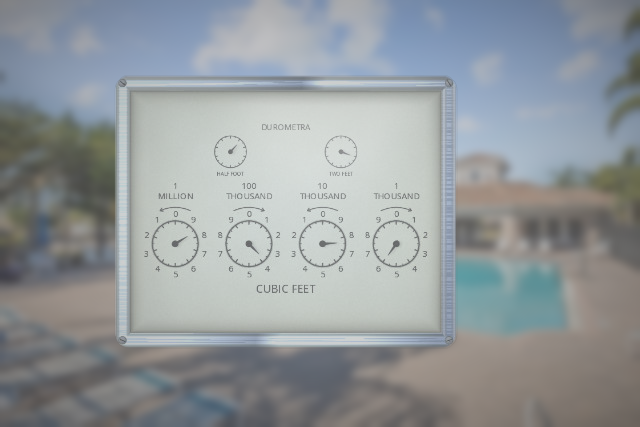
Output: 837600
